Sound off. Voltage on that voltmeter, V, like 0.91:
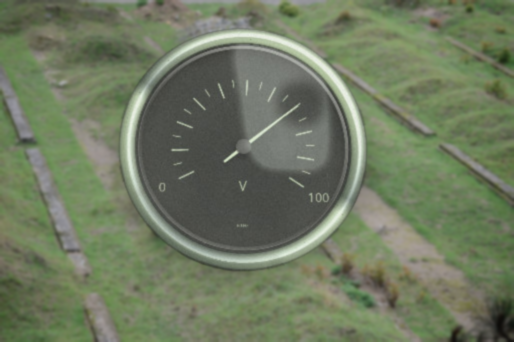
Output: 70
